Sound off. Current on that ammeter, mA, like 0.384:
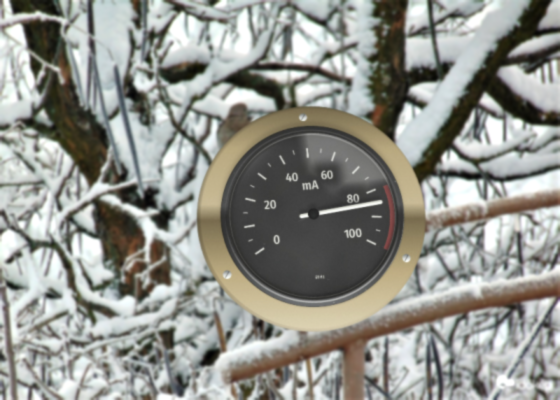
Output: 85
